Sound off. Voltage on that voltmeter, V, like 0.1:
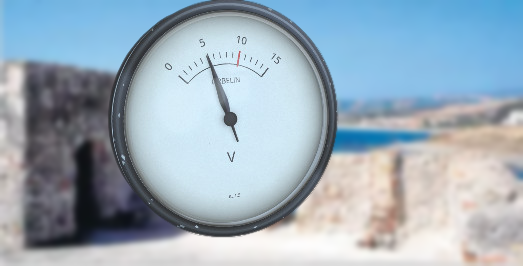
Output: 5
